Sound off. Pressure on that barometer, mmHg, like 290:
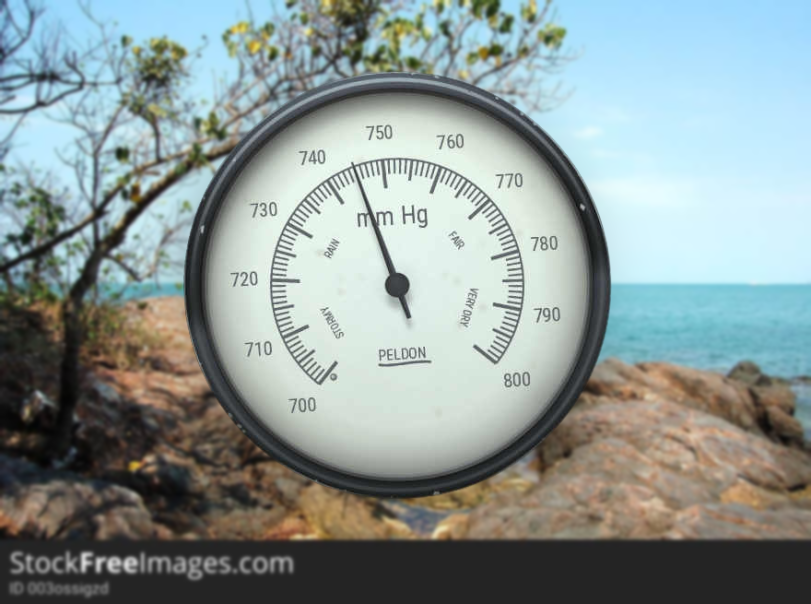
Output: 745
